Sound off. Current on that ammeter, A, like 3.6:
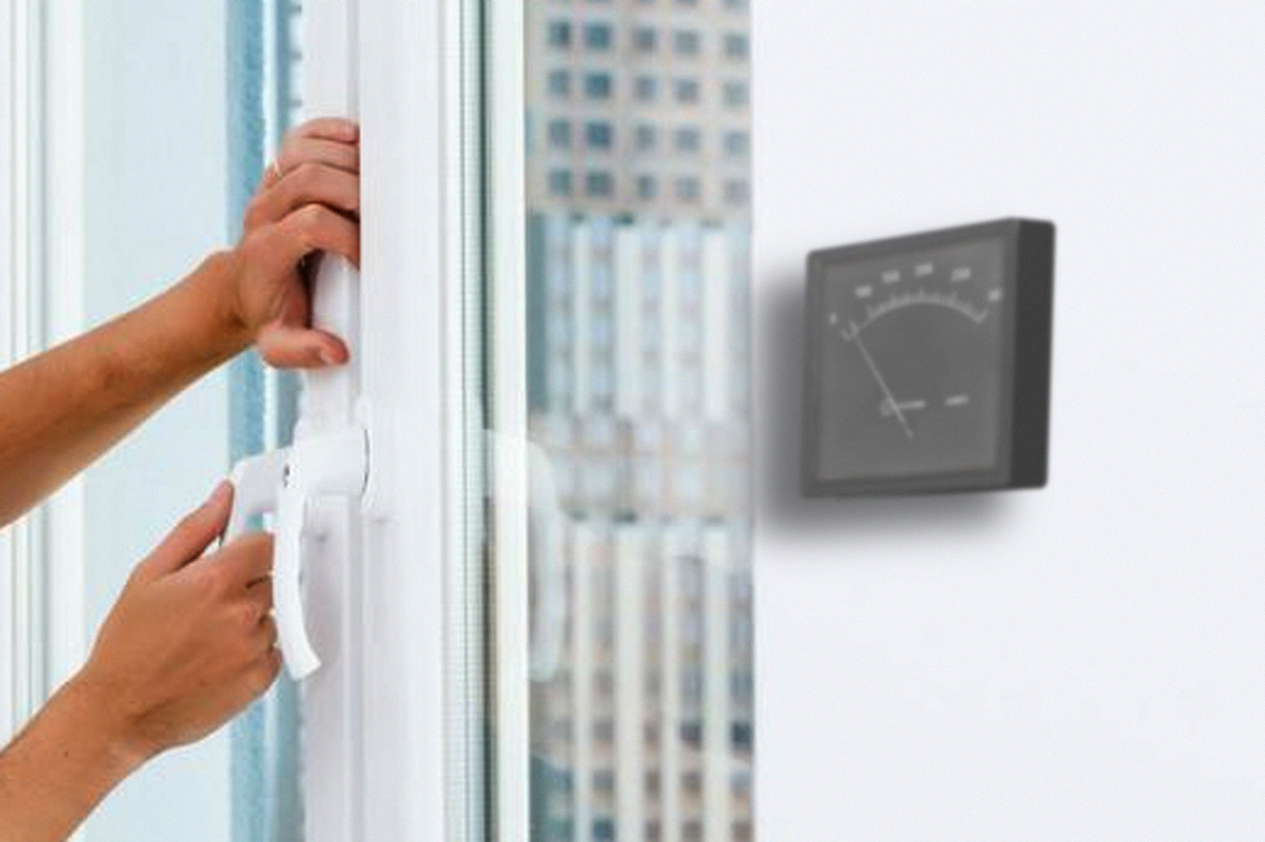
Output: 50
